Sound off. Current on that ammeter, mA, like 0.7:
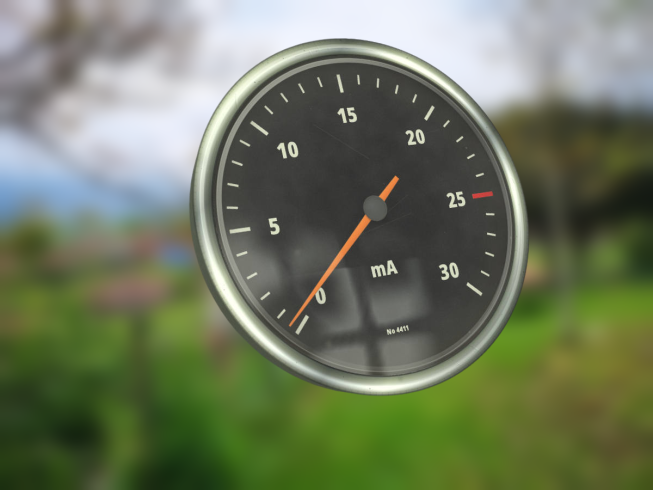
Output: 0.5
